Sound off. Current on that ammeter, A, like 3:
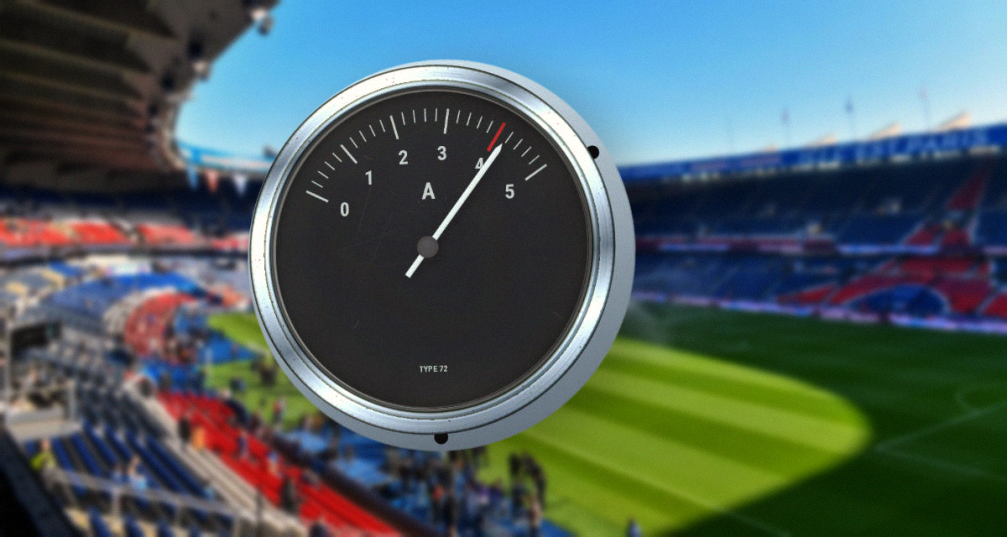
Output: 4.2
